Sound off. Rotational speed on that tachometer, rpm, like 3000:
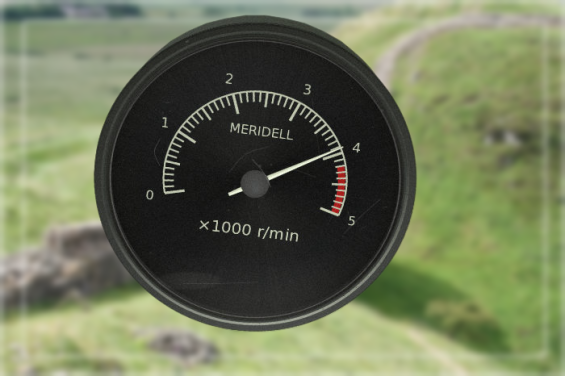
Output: 3900
